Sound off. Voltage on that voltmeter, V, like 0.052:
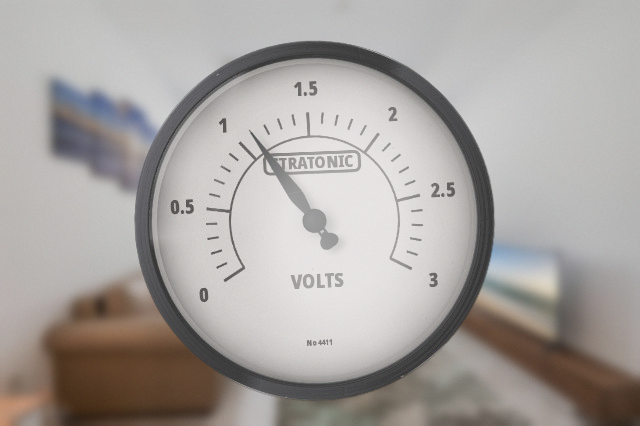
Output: 1.1
